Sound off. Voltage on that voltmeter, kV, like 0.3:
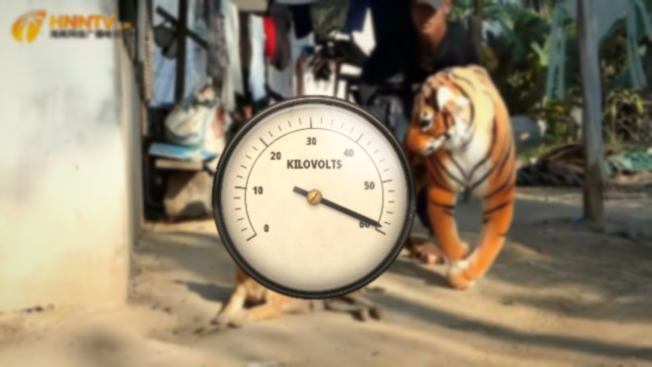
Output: 59
